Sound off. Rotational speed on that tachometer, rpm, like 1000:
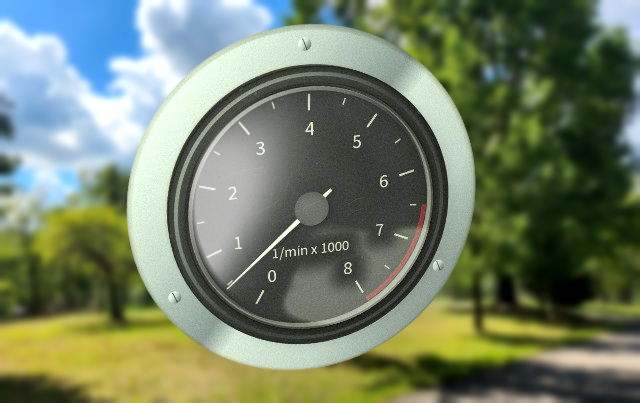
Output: 500
